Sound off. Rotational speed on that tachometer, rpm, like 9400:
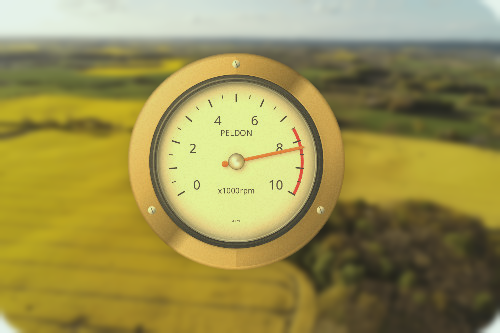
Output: 8250
